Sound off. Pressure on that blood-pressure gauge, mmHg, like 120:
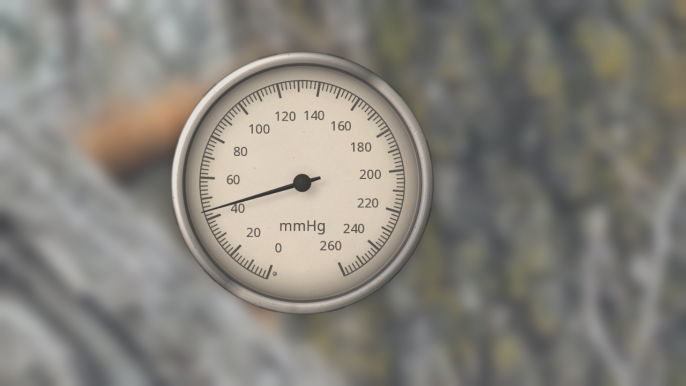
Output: 44
